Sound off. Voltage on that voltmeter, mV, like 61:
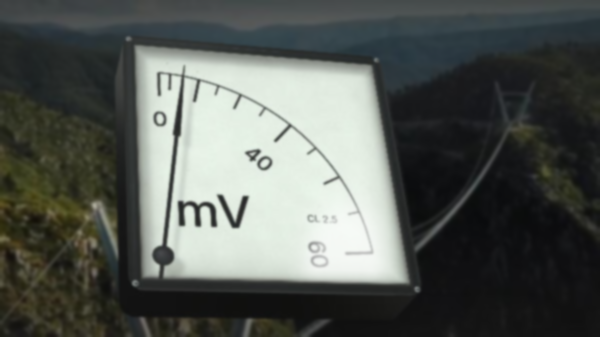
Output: 15
